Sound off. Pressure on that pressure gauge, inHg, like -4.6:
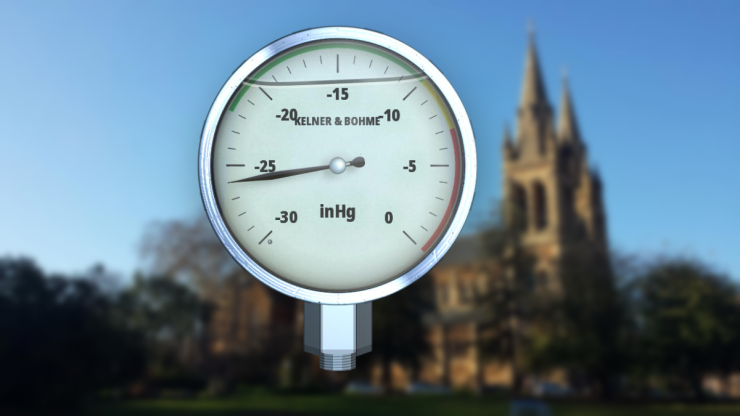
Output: -26
